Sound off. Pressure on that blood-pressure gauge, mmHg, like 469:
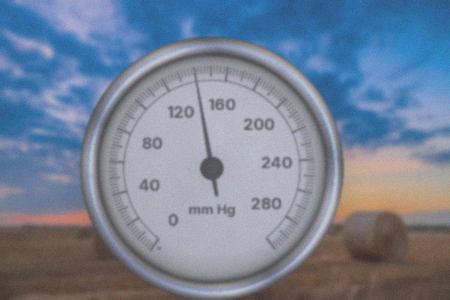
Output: 140
